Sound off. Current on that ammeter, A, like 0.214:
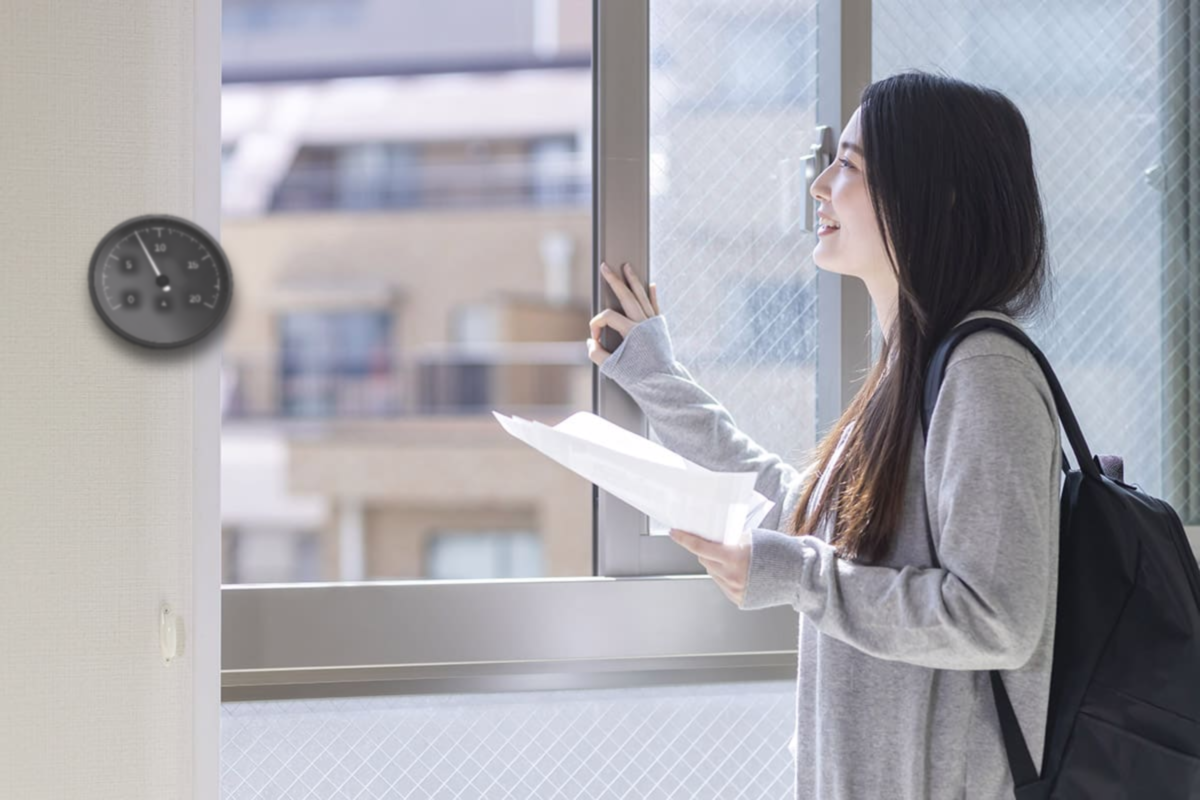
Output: 8
